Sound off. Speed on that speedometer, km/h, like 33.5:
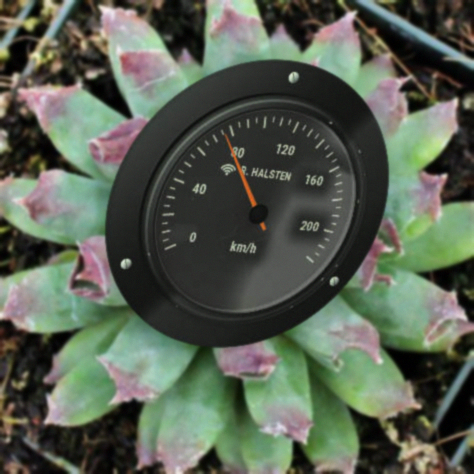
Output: 75
